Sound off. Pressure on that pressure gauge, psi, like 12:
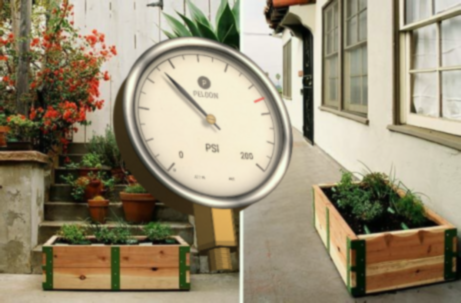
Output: 70
